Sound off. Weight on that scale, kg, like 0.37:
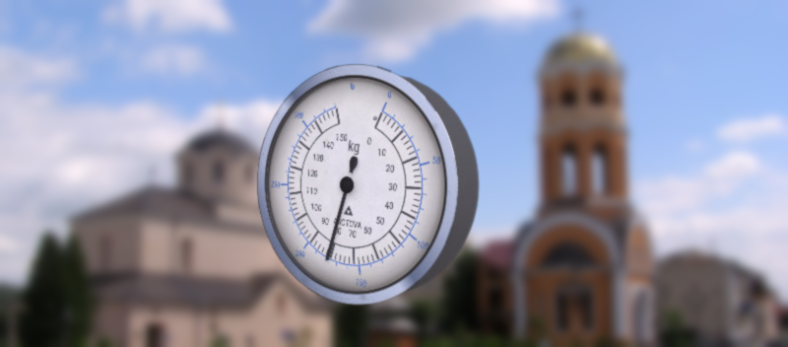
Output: 80
